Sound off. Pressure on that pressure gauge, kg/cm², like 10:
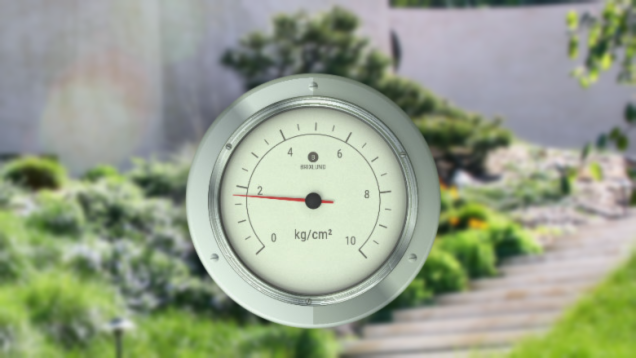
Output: 1.75
